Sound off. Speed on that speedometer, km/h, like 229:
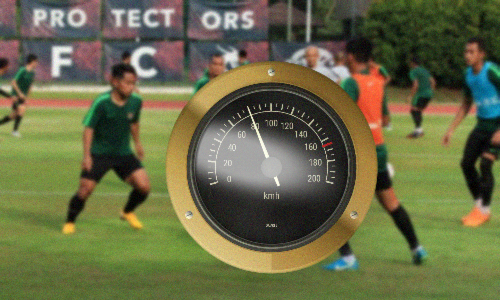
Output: 80
